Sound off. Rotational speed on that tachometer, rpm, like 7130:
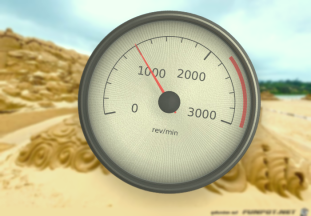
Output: 1000
